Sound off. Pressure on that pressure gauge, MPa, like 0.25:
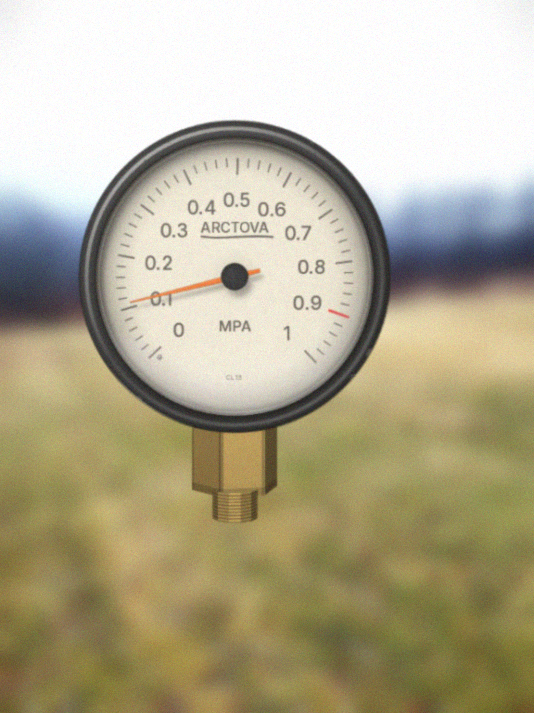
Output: 0.11
